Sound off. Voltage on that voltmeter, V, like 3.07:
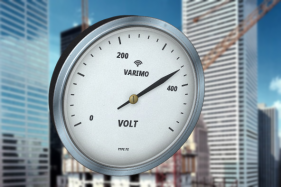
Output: 360
